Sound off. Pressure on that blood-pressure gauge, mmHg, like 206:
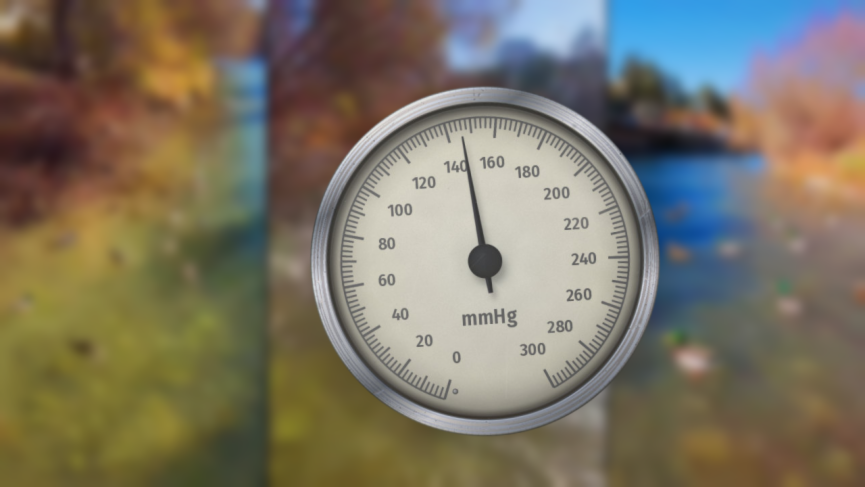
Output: 146
